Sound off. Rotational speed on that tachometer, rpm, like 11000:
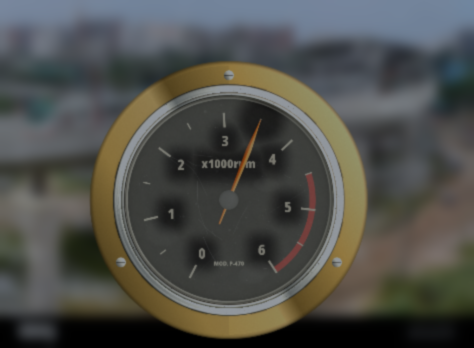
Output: 3500
